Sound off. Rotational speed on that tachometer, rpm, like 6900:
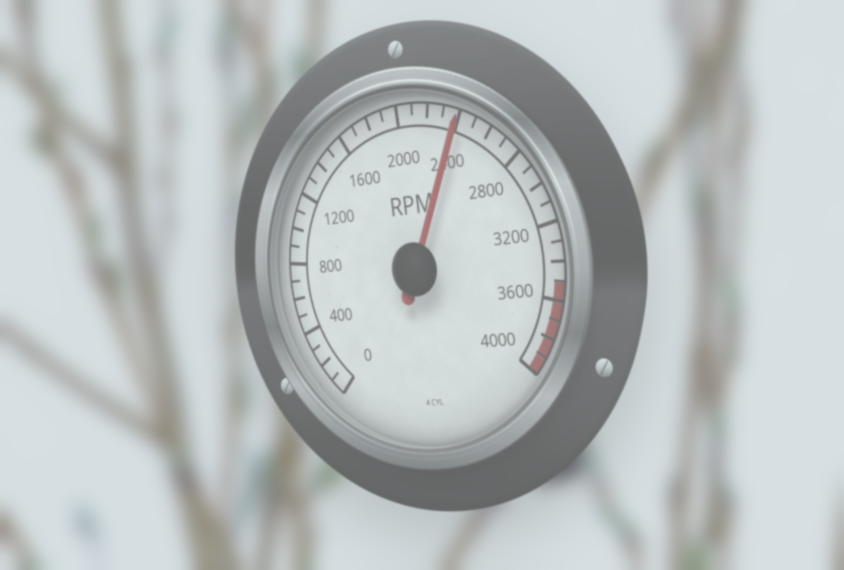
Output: 2400
